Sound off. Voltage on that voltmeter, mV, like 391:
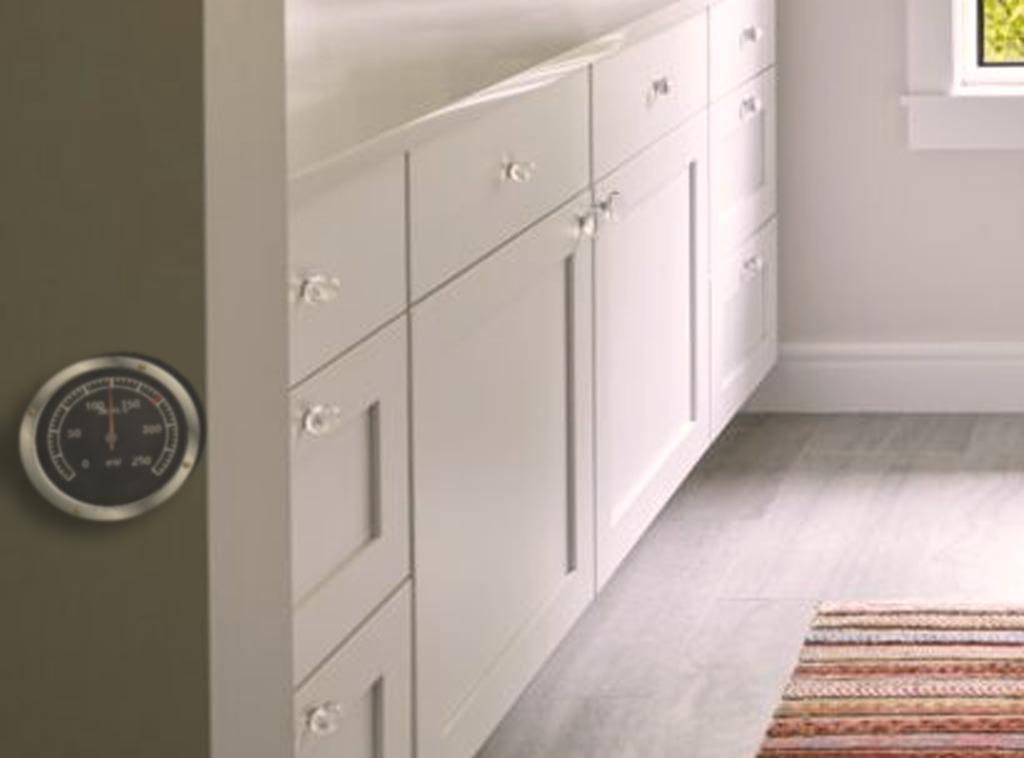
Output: 125
